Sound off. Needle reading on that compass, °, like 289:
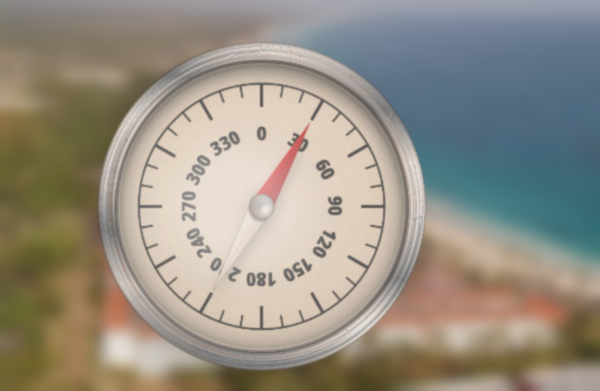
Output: 30
